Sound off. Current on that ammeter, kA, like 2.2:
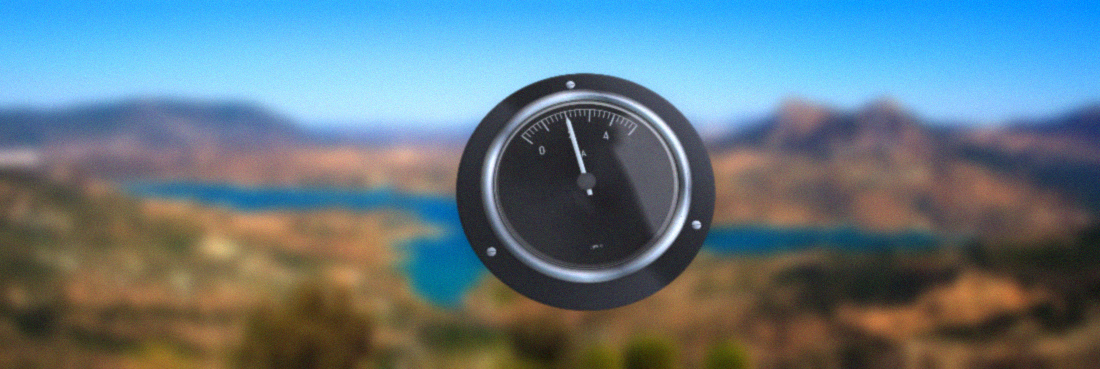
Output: 2
